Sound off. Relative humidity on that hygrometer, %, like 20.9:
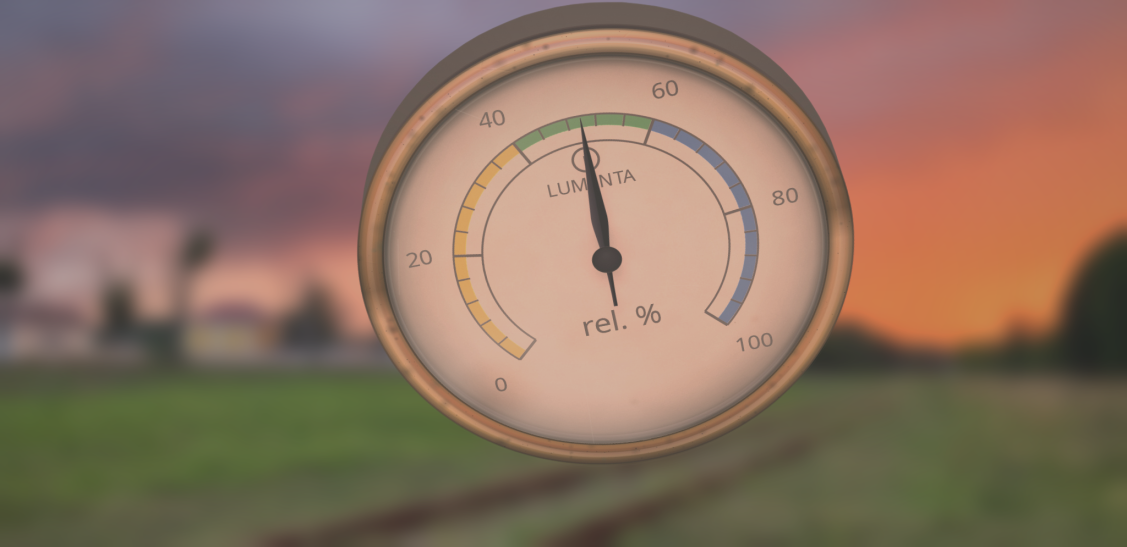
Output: 50
